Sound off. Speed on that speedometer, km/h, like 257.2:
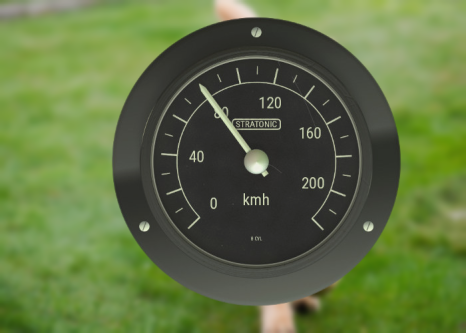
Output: 80
